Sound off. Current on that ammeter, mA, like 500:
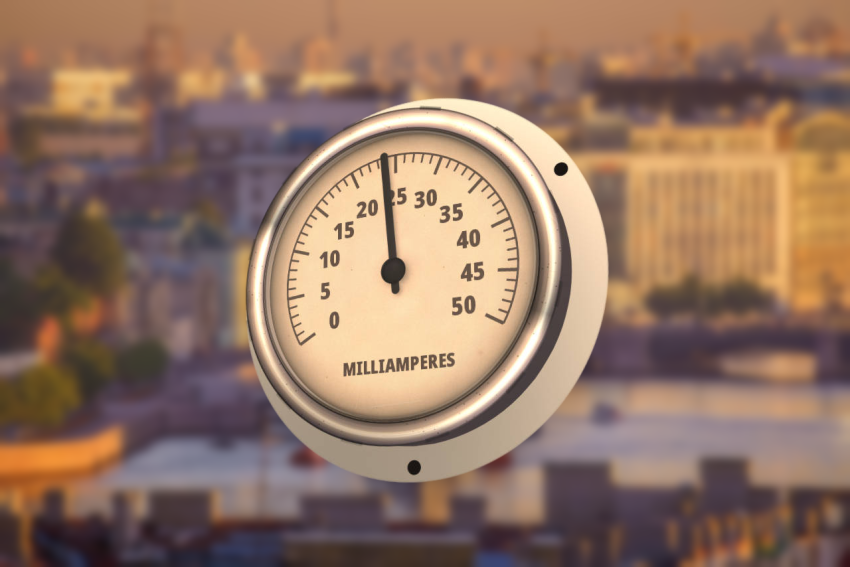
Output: 24
